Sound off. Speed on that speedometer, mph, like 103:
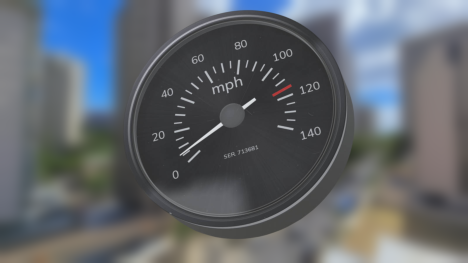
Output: 5
